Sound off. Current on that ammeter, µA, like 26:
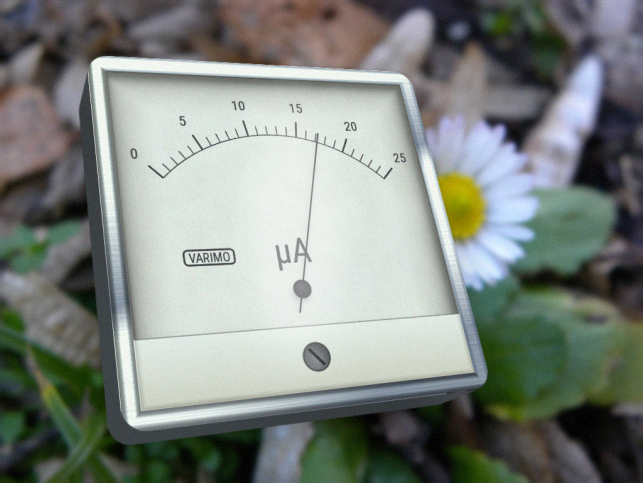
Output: 17
